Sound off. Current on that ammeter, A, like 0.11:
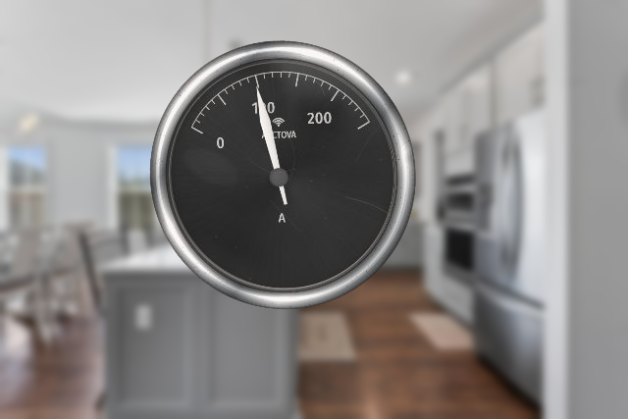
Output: 100
